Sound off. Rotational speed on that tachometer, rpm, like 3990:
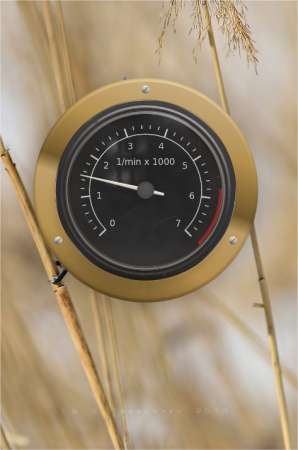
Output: 1500
